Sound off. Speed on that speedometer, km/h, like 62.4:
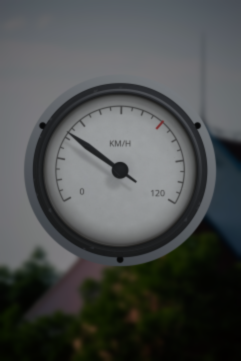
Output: 32.5
